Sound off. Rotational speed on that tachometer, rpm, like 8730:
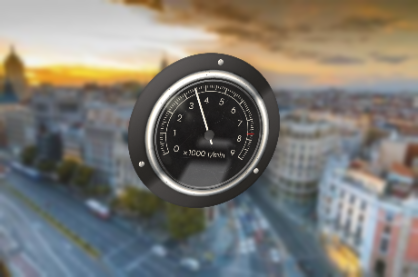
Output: 3500
